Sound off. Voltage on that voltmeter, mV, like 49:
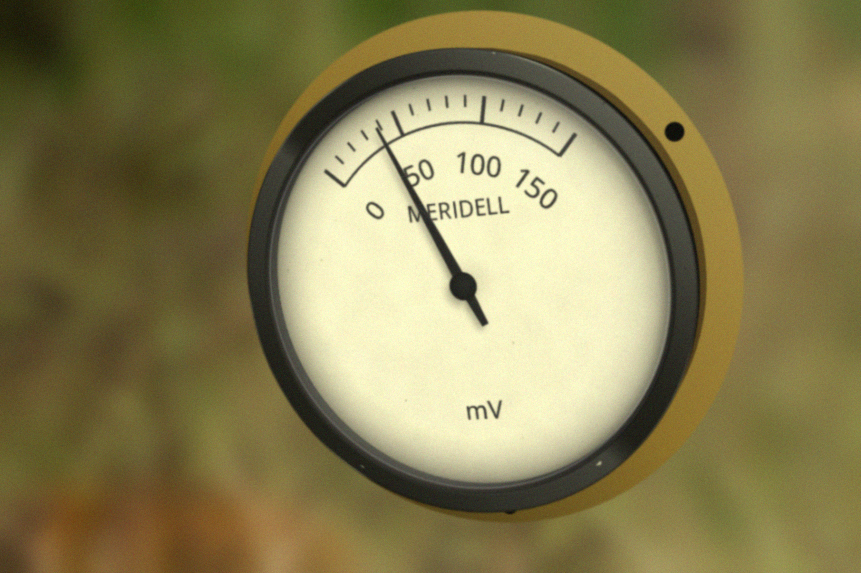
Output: 40
